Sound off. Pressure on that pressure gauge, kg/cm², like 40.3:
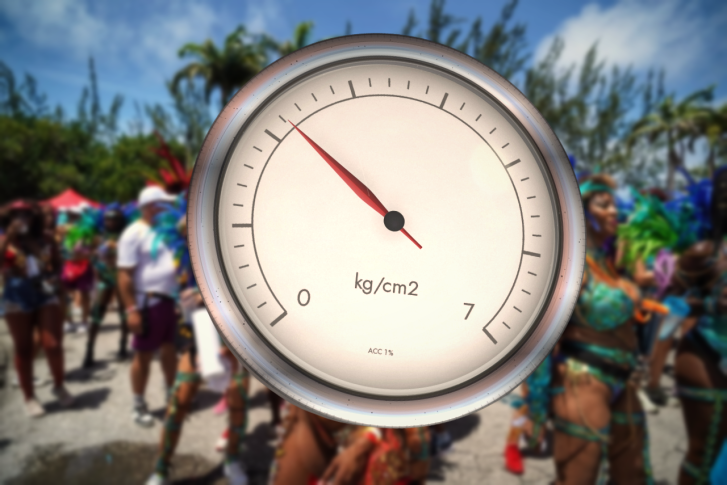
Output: 2.2
